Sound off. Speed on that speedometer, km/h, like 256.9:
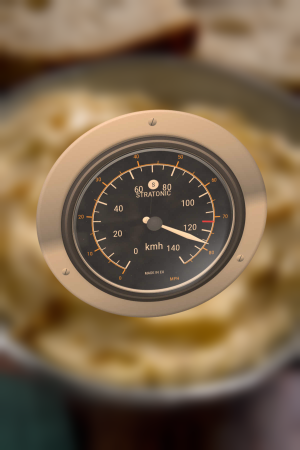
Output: 125
